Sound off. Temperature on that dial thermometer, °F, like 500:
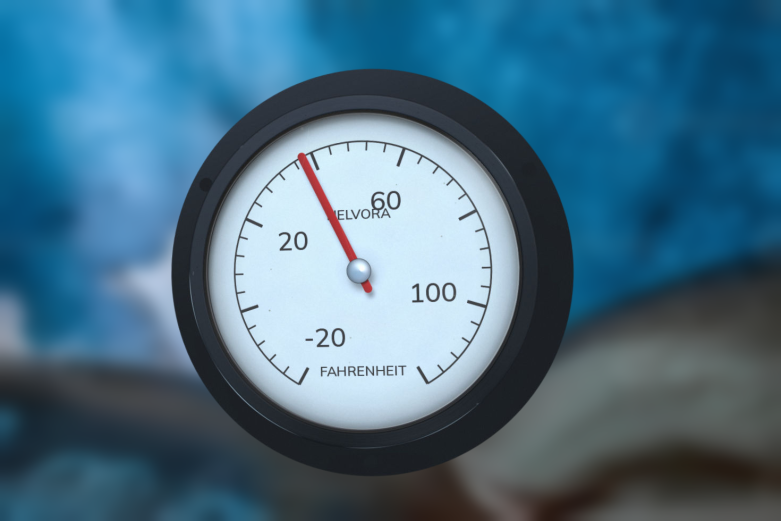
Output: 38
